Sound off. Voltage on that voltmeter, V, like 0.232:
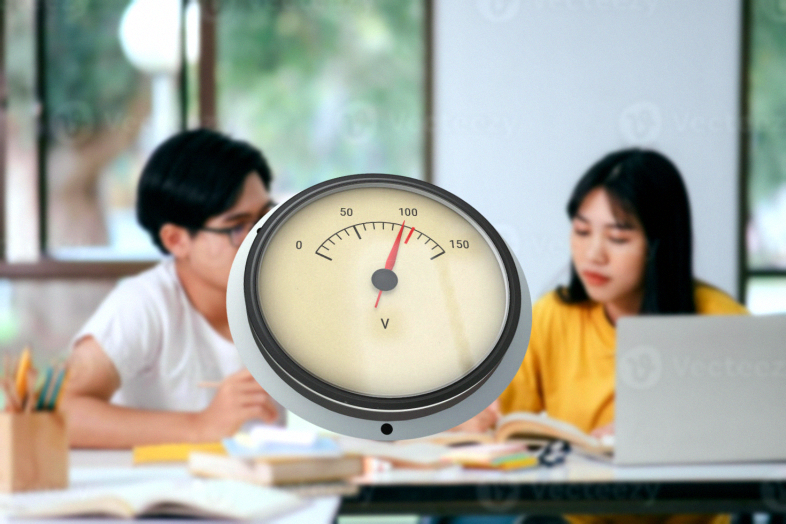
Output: 100
